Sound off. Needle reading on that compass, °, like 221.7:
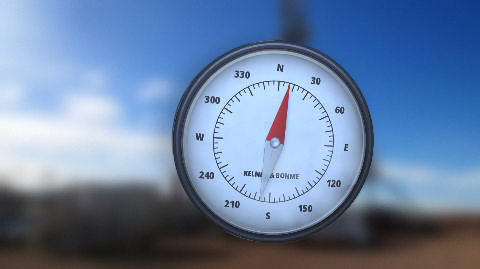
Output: 10
